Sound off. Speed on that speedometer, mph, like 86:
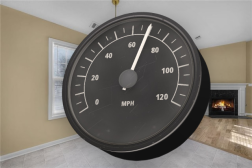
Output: 70
